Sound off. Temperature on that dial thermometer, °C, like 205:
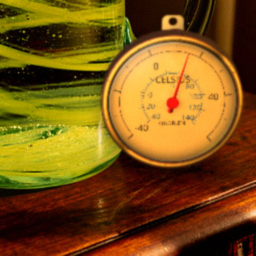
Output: 15
